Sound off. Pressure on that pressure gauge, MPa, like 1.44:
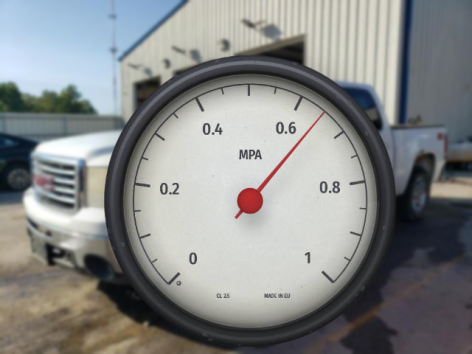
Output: 0.65
